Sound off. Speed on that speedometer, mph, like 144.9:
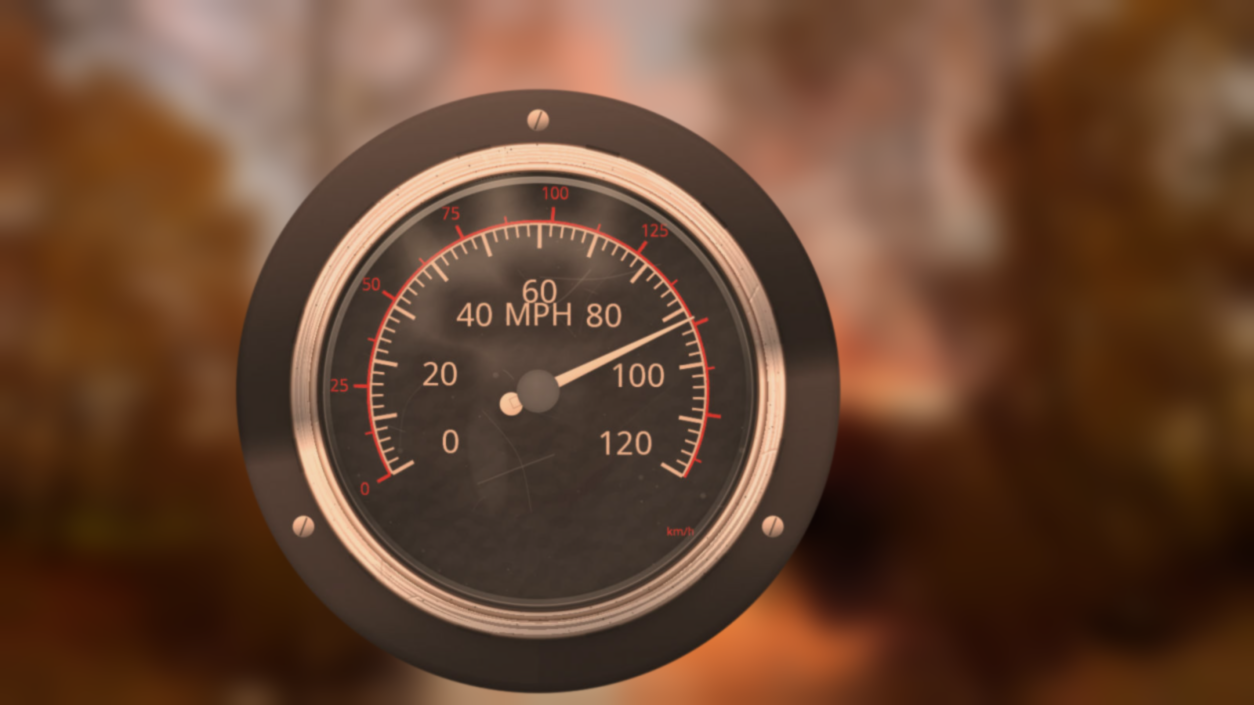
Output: 92
